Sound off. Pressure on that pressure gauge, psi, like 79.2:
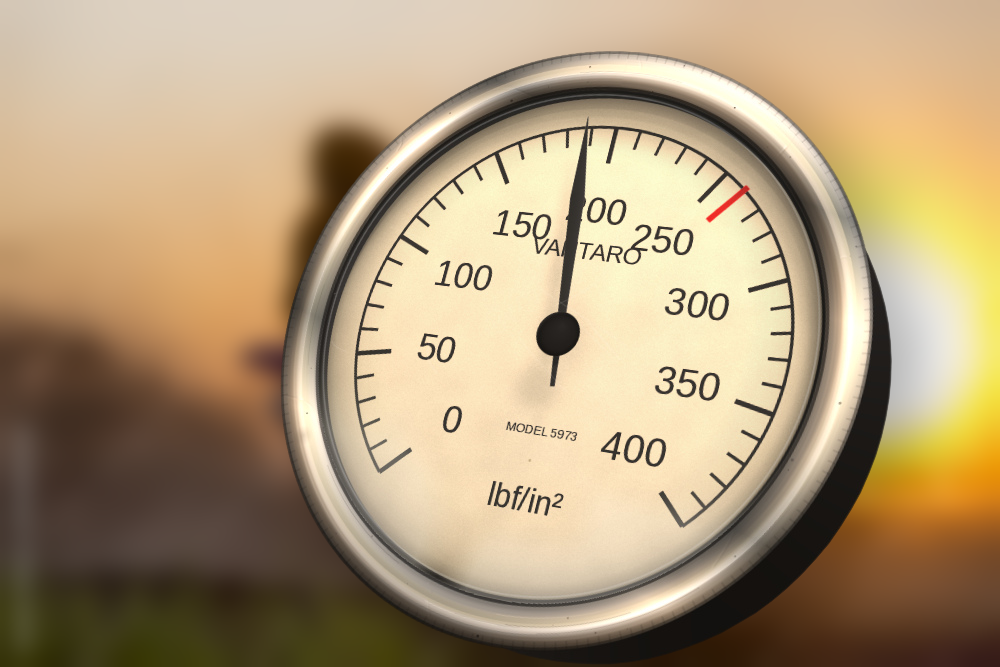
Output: 190
